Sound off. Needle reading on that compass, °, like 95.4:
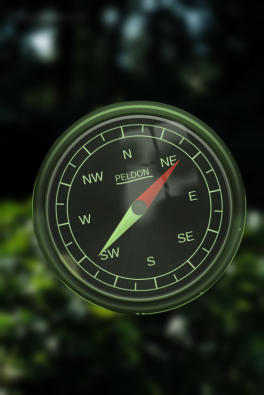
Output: 52.5
